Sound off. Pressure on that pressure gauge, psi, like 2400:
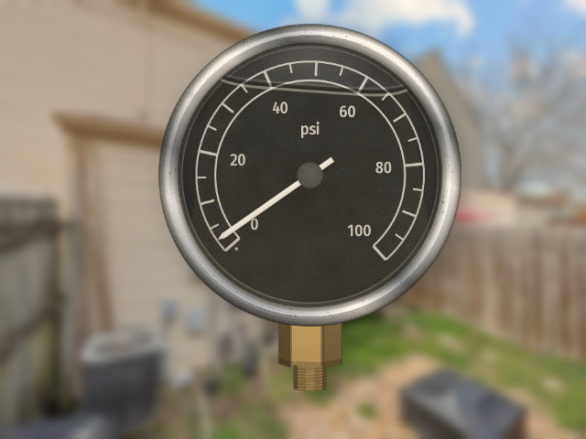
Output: 2.5
